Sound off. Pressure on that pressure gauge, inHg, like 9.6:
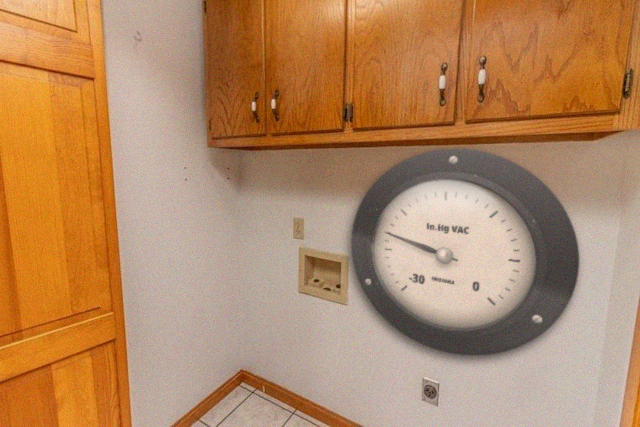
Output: -23
